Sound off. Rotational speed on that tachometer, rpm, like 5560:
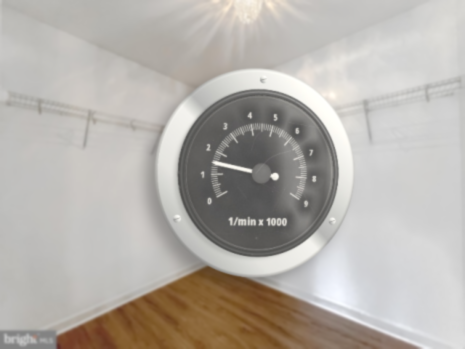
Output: 1500
